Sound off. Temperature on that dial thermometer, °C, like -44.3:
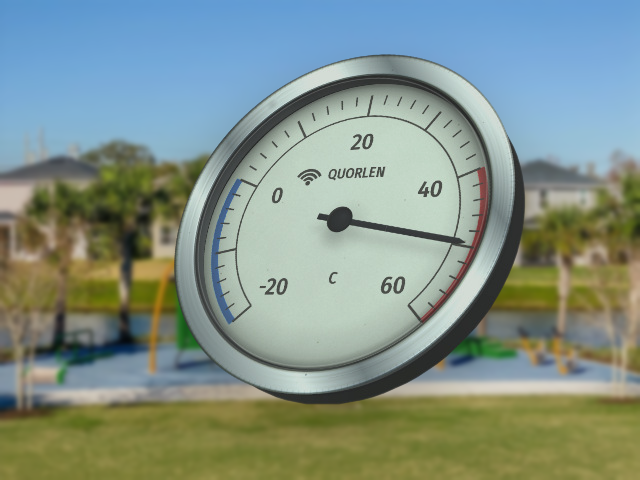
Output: 50
